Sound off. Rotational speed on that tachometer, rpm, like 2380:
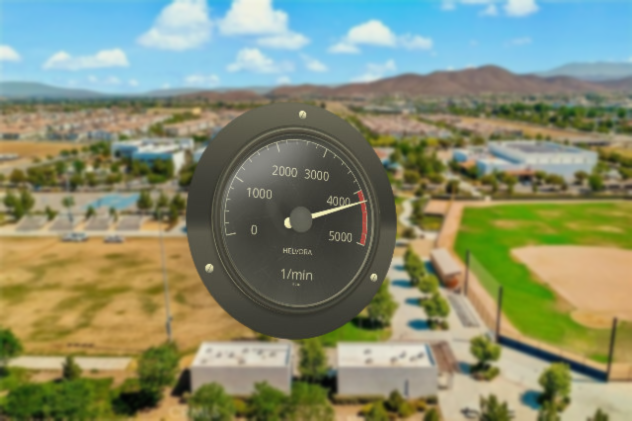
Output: 4200
